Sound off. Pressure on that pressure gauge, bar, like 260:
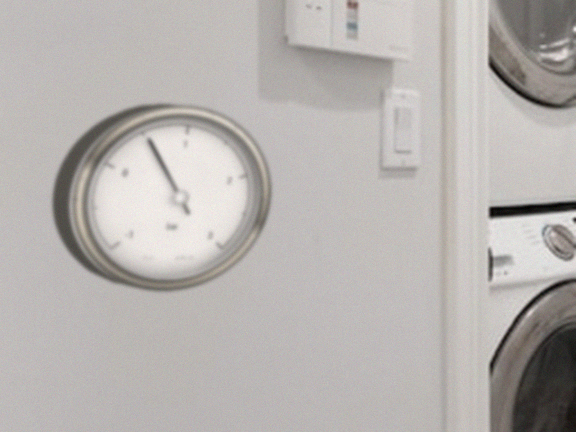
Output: 0.5
